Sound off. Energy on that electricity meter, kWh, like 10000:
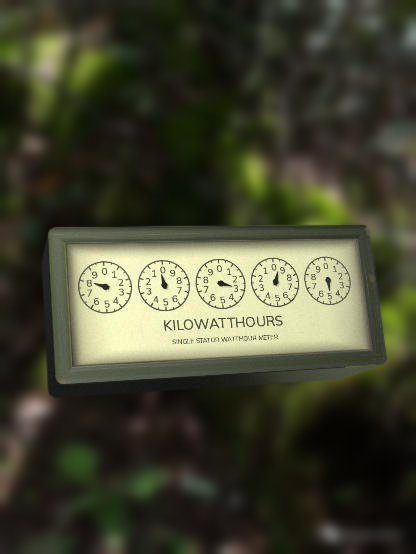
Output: 80295
